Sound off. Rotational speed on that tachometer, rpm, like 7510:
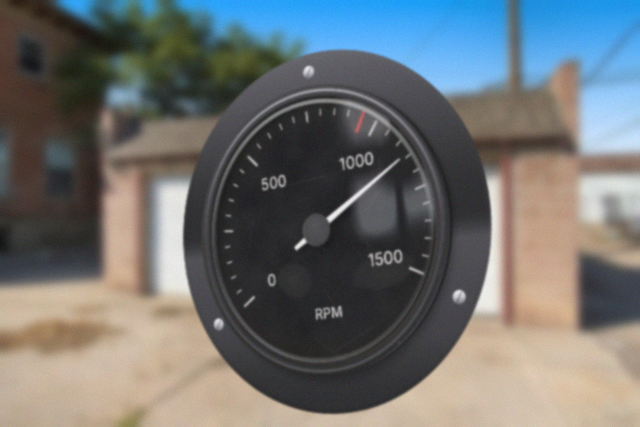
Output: 1150
